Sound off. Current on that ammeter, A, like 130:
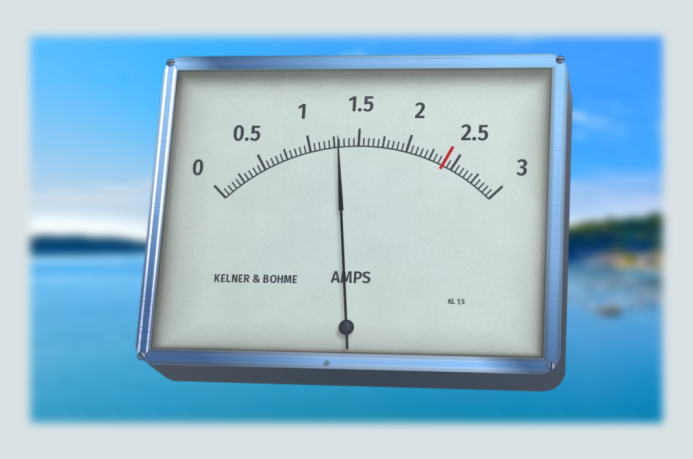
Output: 1.3
